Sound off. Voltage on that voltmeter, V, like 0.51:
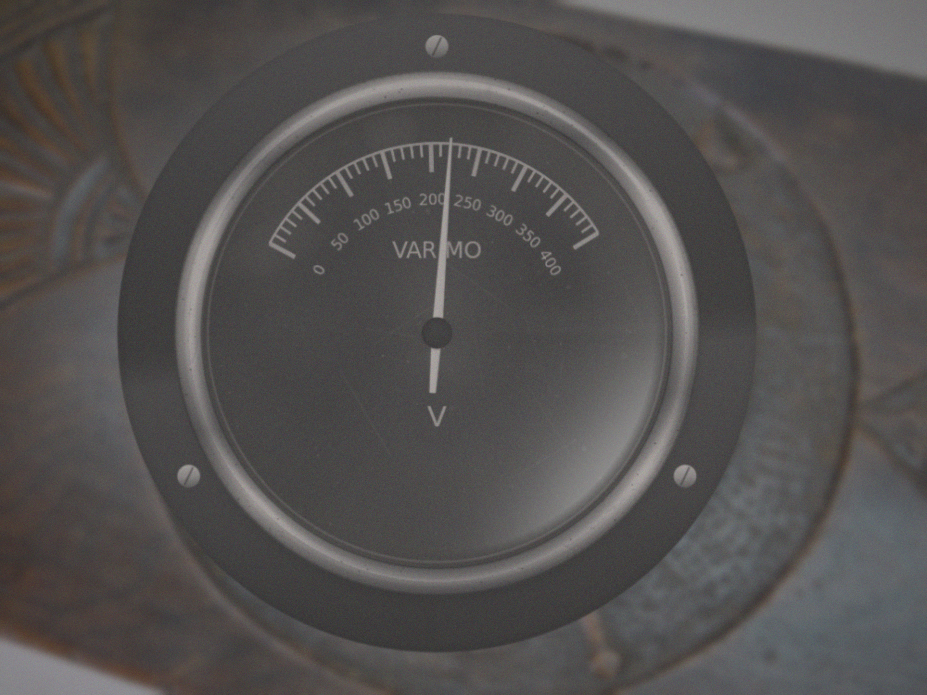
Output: 220
